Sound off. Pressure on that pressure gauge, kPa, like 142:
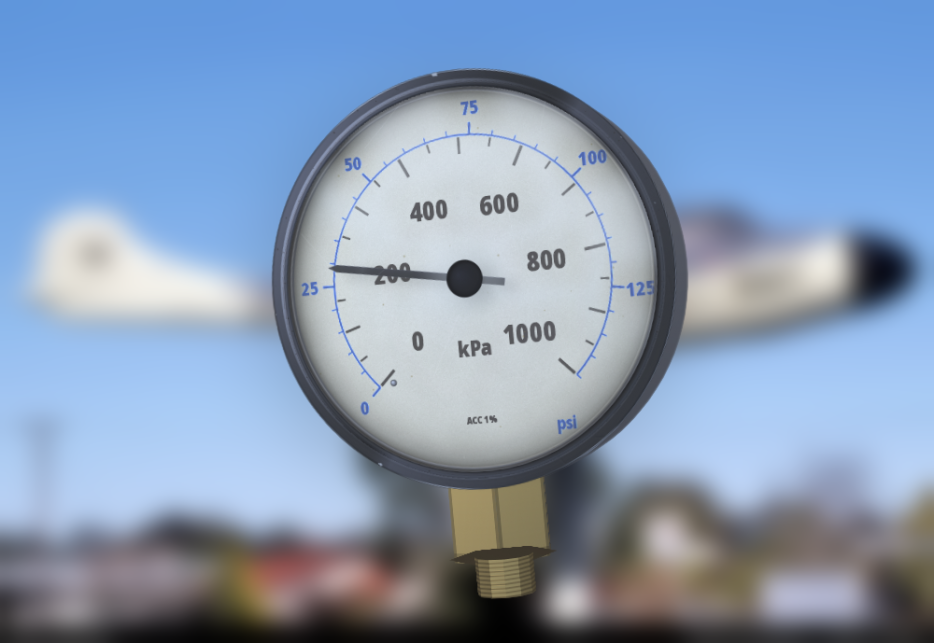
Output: 200
